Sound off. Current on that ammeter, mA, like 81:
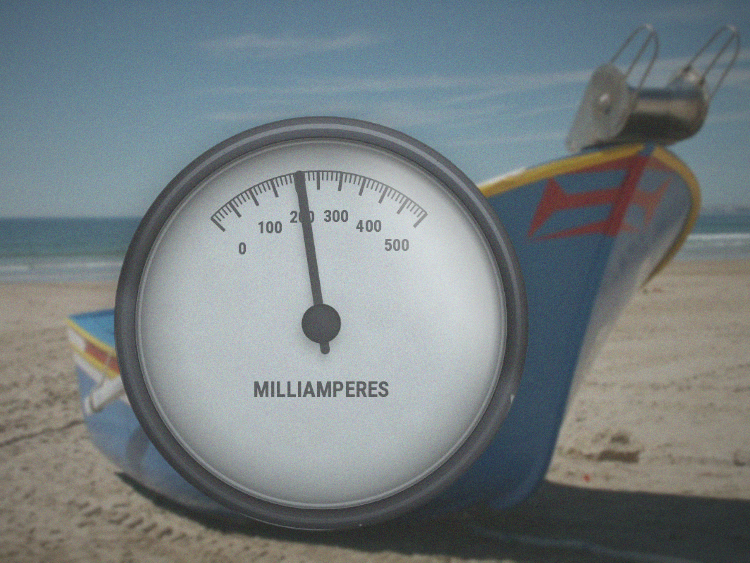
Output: 210
